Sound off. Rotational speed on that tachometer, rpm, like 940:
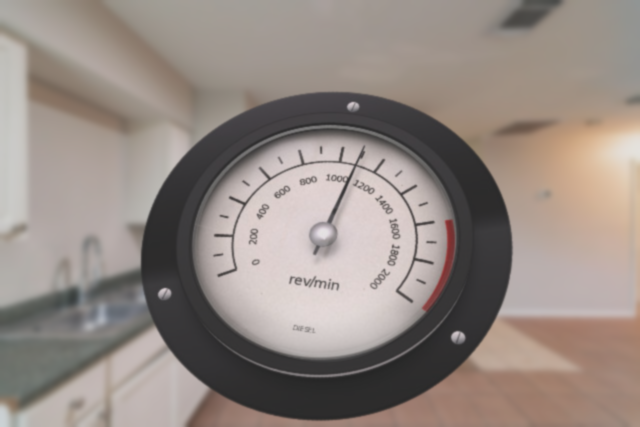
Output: 1100
